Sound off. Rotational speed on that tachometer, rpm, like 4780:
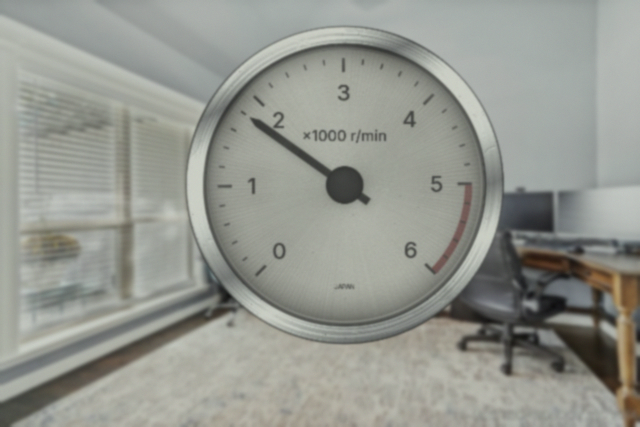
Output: 1800
